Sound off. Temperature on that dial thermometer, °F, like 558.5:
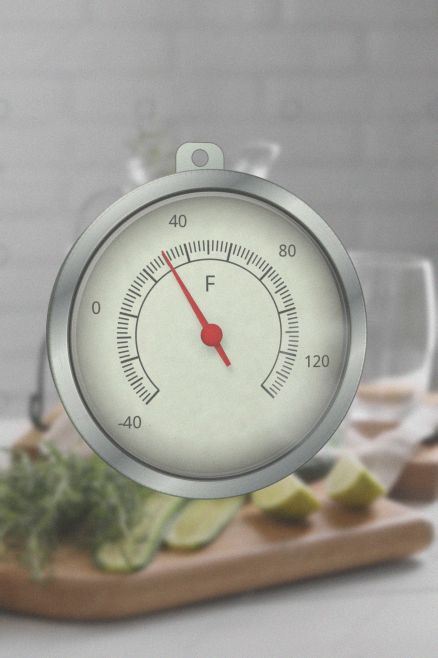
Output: 30
